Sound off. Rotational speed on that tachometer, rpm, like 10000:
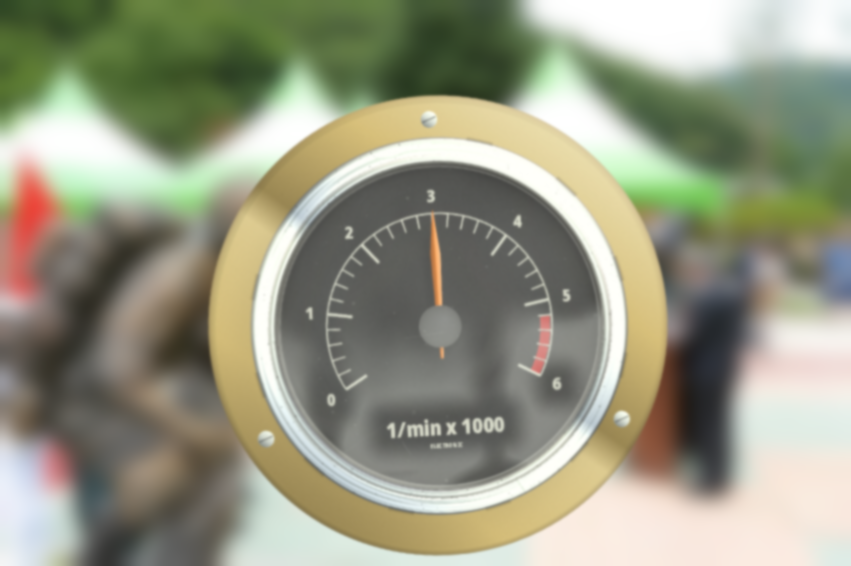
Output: 3000
